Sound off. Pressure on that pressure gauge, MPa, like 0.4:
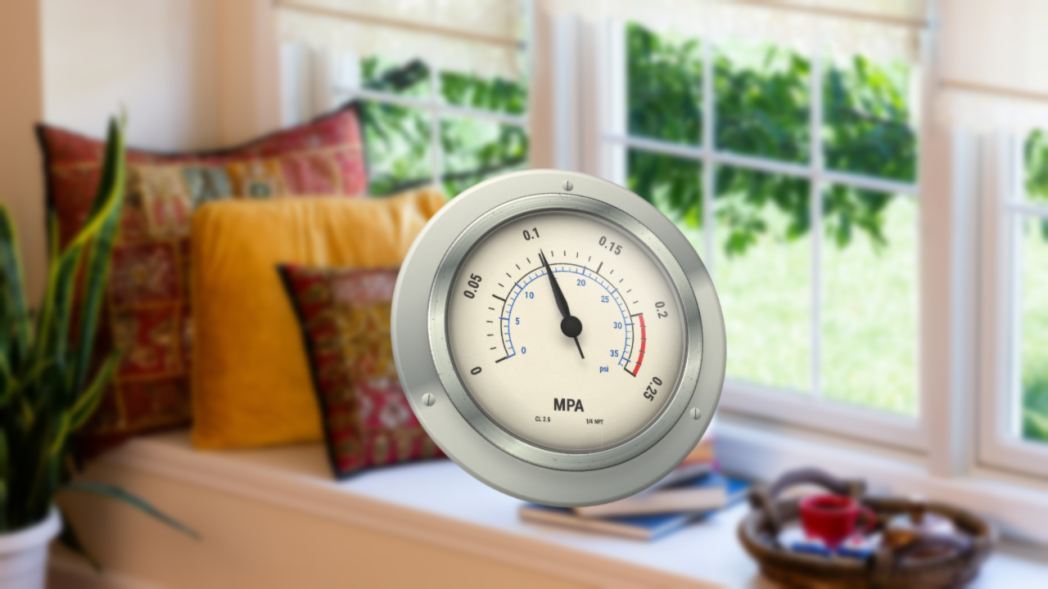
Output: 0.1
